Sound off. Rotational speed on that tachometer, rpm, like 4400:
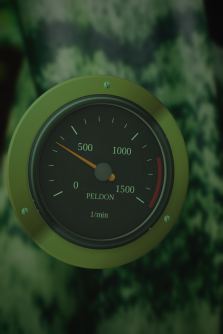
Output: 350
